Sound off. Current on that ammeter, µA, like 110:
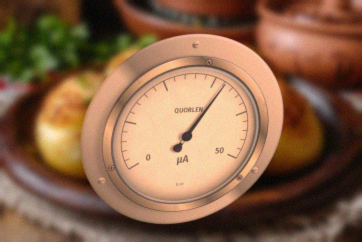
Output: 32
